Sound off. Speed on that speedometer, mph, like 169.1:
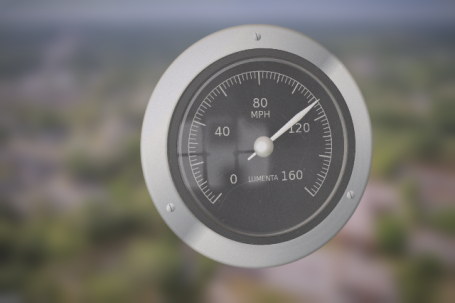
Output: 112
